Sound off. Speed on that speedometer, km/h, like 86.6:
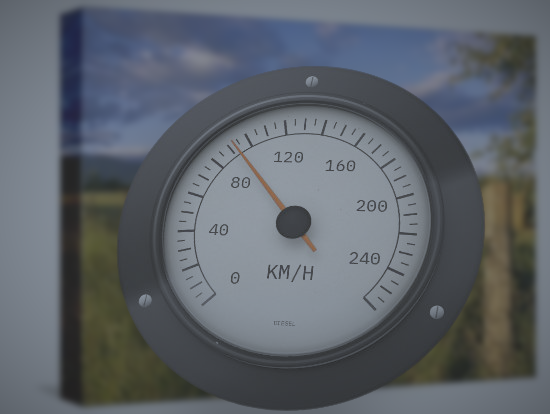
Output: 92.5
